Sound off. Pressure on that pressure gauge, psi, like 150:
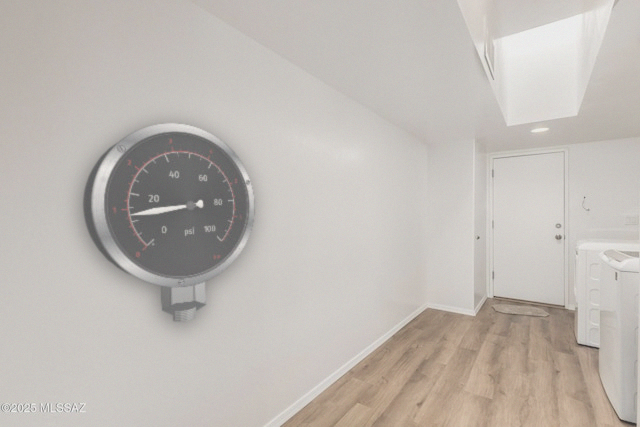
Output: 12.5
